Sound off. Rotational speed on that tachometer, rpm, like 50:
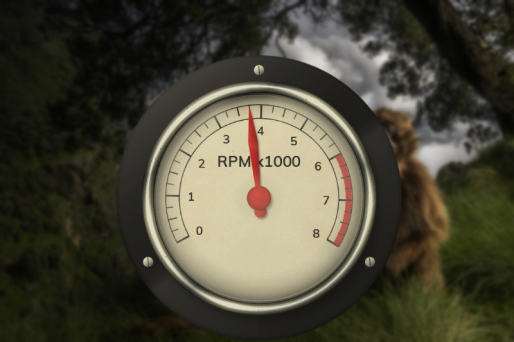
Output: 3750
